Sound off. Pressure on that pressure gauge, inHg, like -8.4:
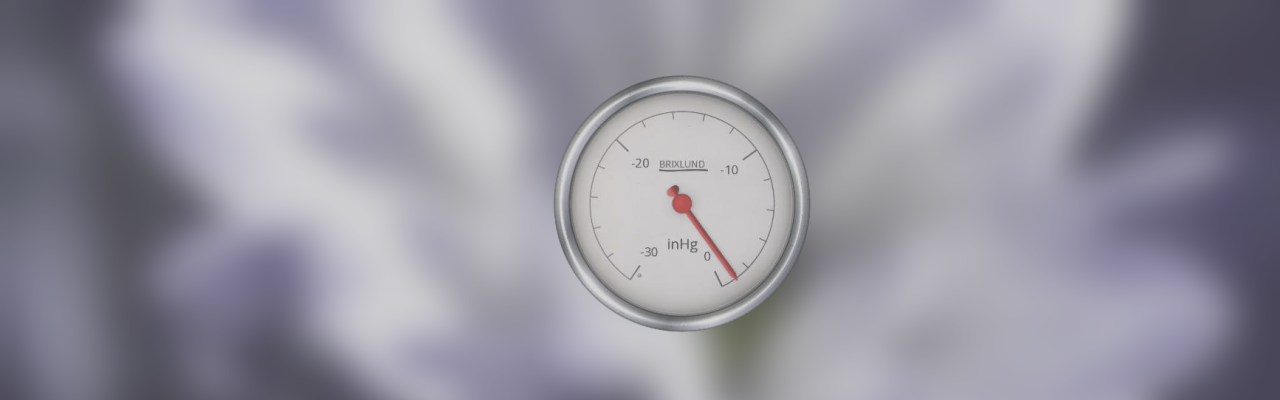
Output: -1
